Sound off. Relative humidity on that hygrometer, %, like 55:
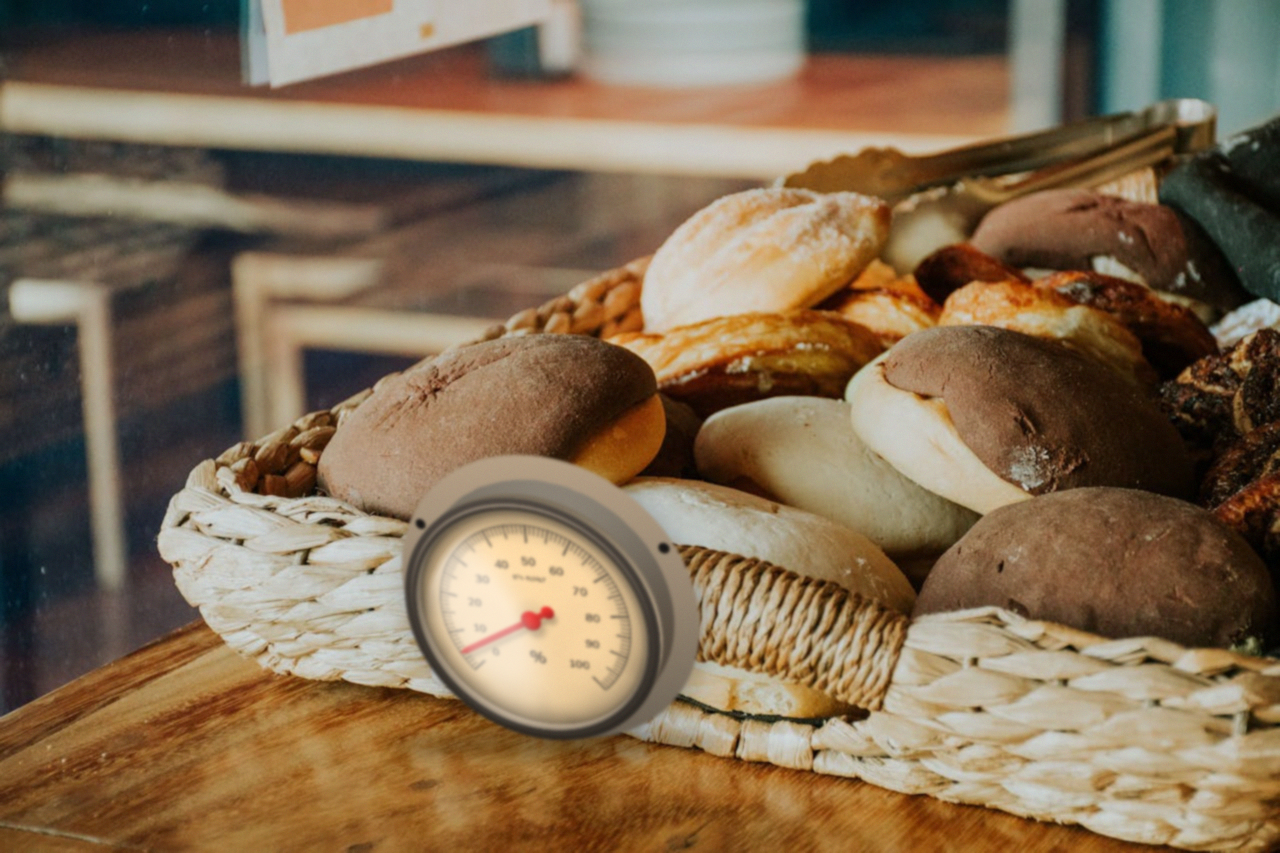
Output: 5
